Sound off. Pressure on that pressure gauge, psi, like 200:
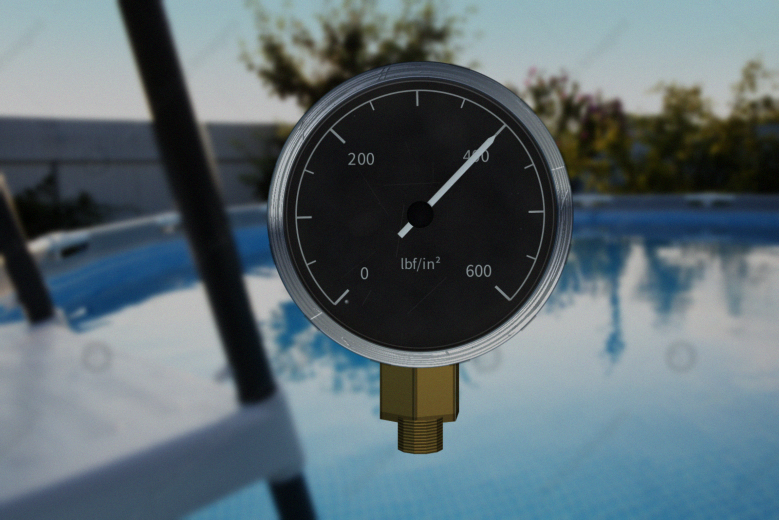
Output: 400
